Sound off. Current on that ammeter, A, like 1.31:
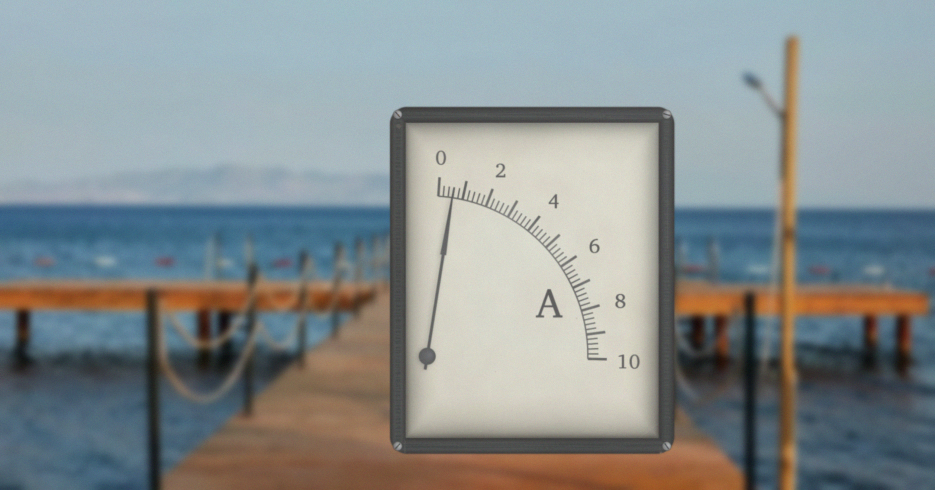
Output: 0.6
